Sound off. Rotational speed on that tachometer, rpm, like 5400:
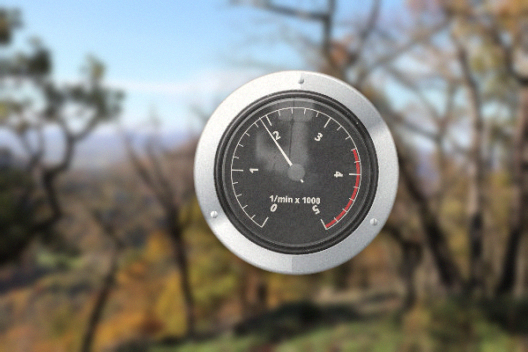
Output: 1900
